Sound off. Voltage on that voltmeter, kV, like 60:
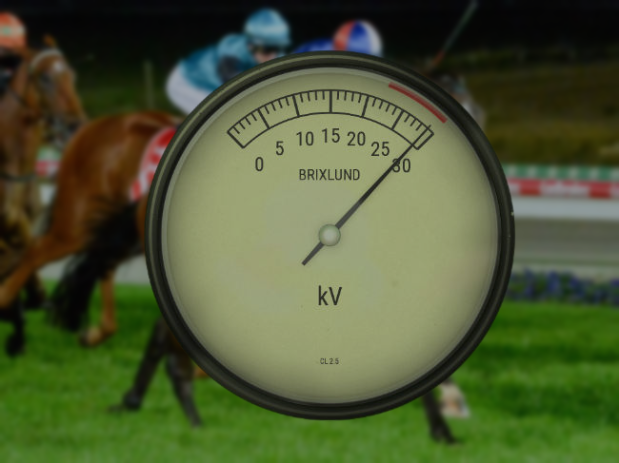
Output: 29
